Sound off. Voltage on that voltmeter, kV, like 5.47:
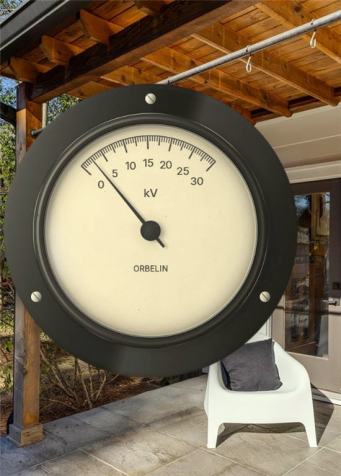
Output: 2.5
